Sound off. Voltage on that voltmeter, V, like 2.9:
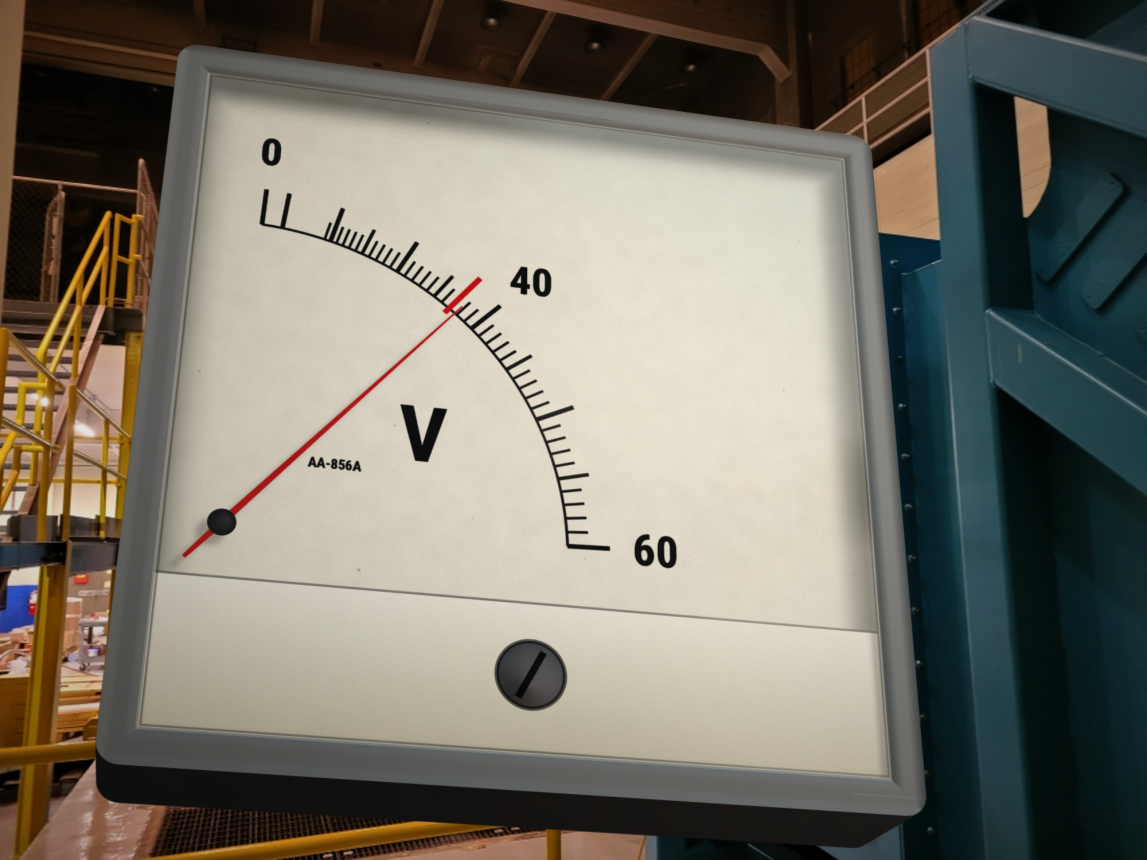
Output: 38
